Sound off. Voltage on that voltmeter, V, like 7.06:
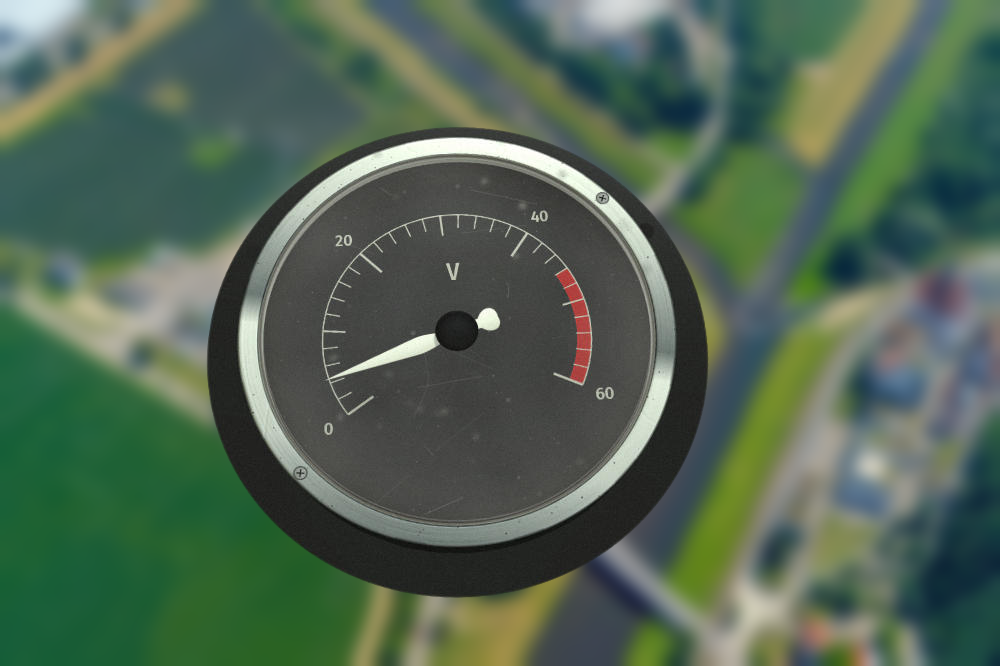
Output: 4
